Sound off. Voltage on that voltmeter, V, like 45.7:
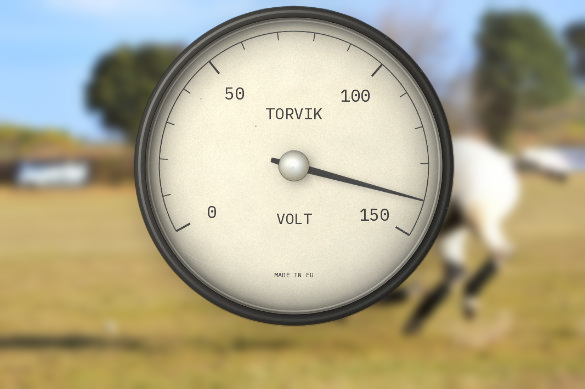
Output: 140
